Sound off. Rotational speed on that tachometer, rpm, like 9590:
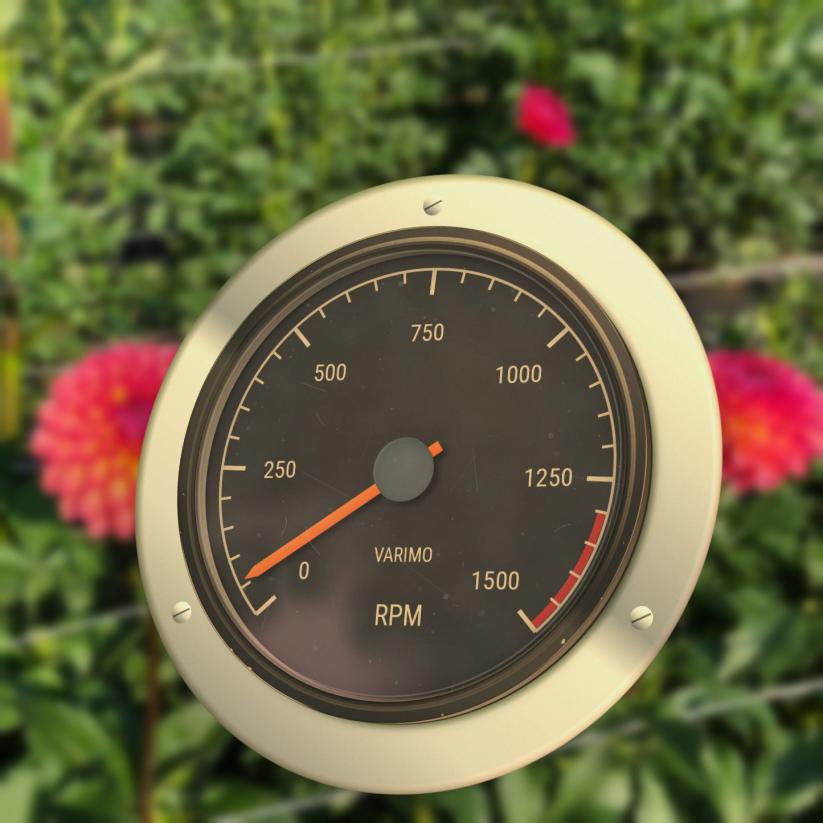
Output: 50
